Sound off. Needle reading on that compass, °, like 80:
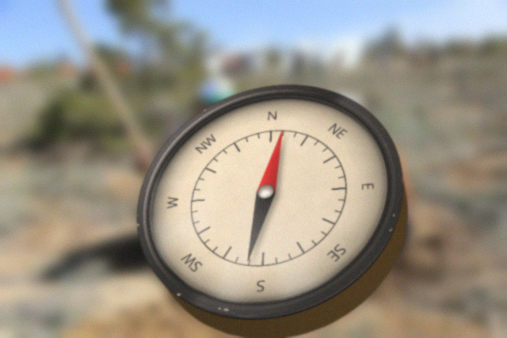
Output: 10
